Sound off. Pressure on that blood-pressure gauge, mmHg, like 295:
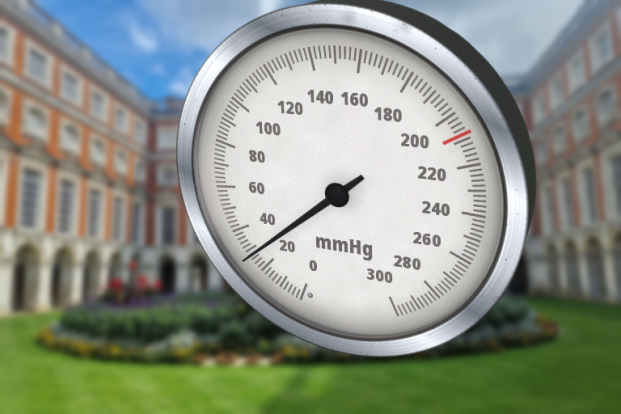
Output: 28
